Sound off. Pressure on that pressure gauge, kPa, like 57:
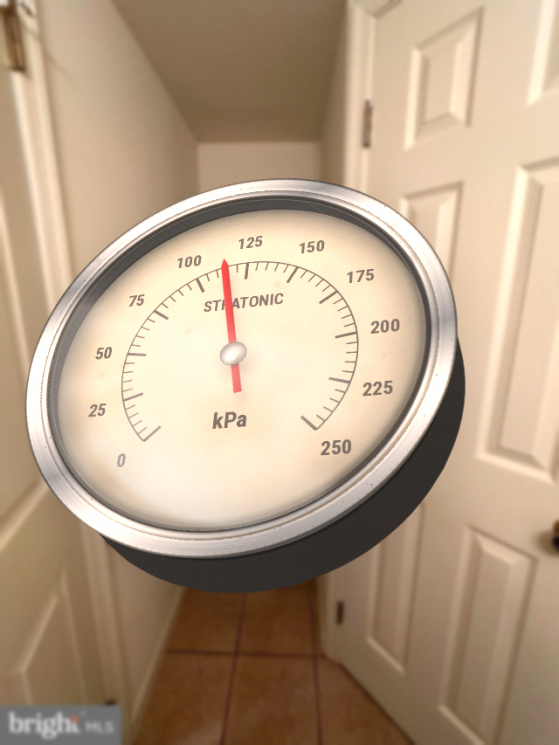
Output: 115
